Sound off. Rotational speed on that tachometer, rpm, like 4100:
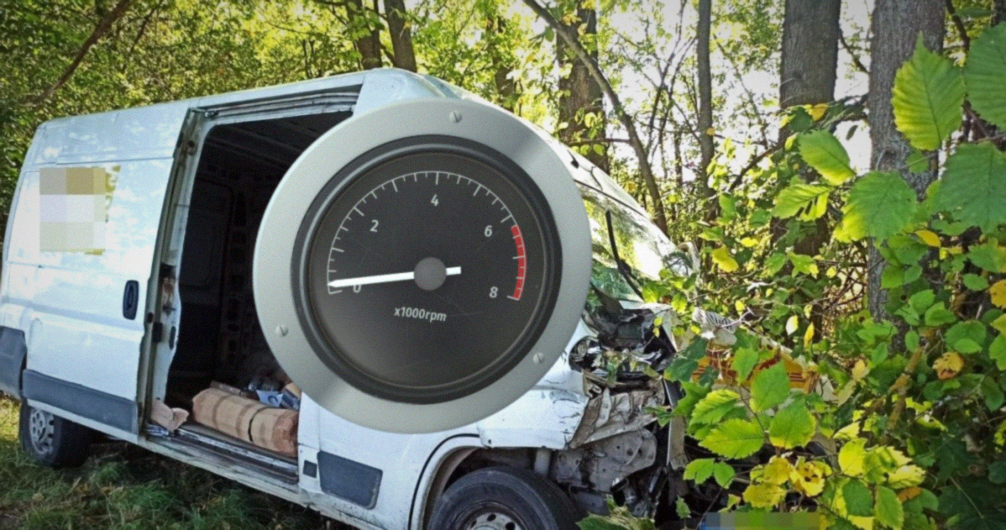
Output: 250
